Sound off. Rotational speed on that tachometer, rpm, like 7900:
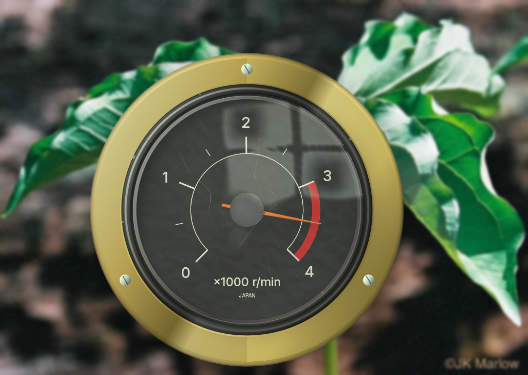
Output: 3500
